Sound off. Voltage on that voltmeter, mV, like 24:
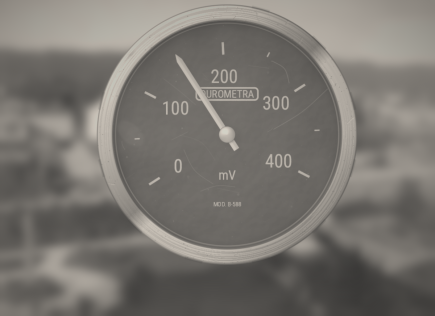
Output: 150
